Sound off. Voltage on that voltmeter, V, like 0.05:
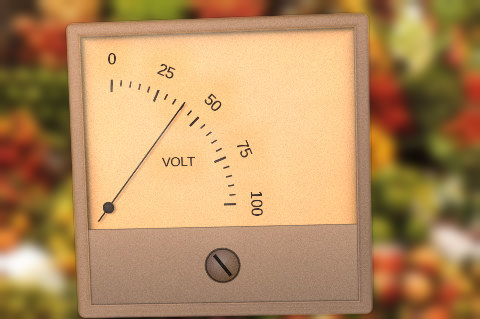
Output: 40
